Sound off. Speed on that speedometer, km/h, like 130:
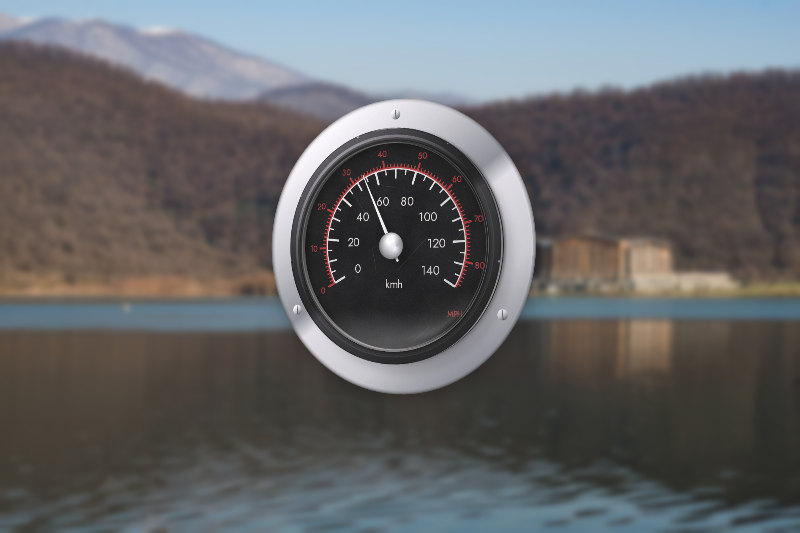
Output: 55
